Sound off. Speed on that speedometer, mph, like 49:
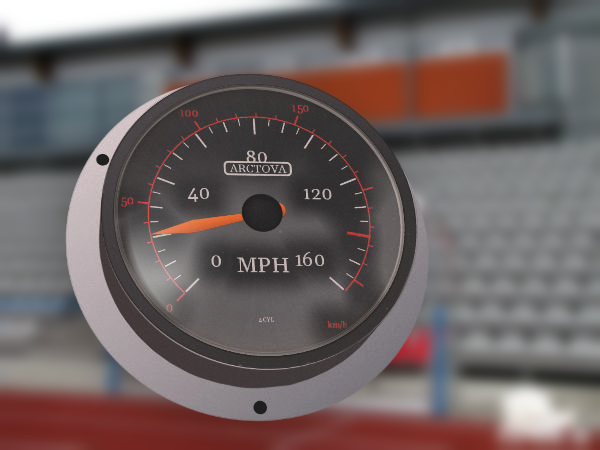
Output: 20
